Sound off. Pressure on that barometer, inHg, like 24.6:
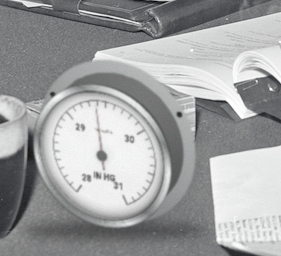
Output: 29.4
